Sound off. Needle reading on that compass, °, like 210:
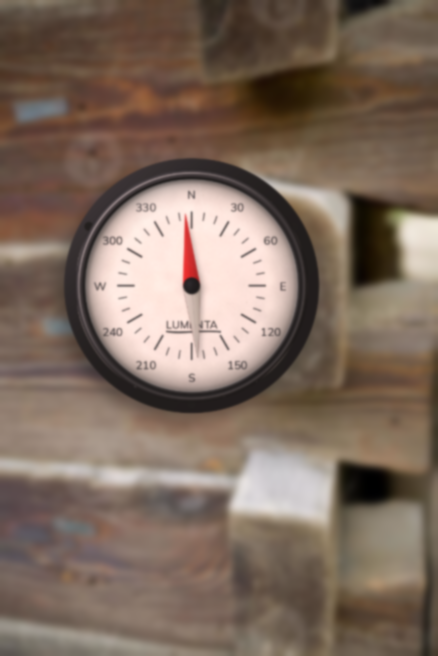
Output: 355
